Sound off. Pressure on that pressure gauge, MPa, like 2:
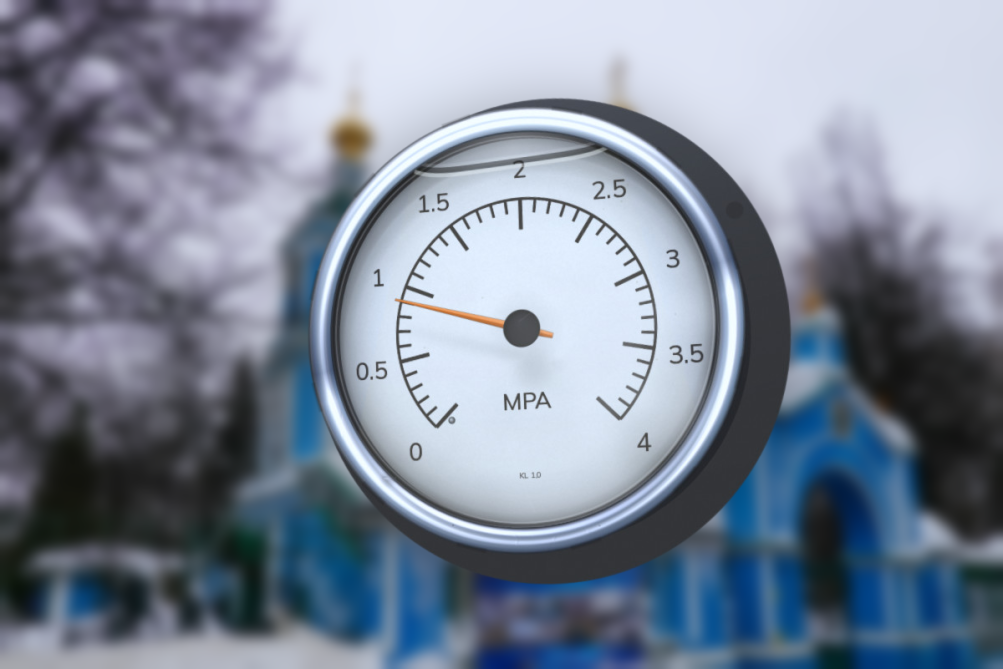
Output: 0.9
